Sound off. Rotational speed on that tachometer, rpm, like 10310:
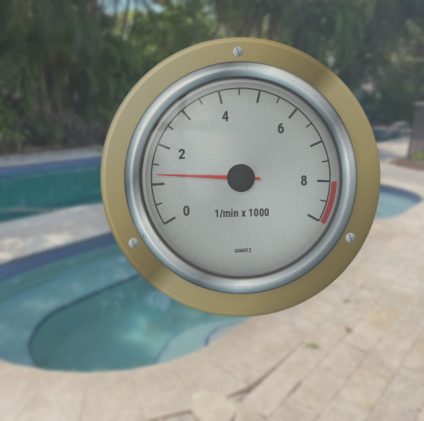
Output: 1250
